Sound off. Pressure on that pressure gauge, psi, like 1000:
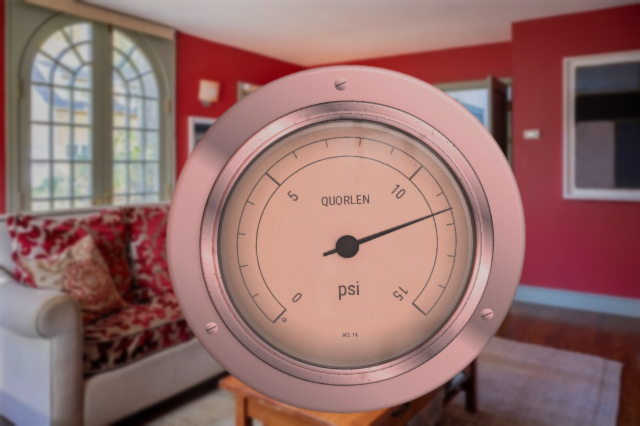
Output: 11.5
